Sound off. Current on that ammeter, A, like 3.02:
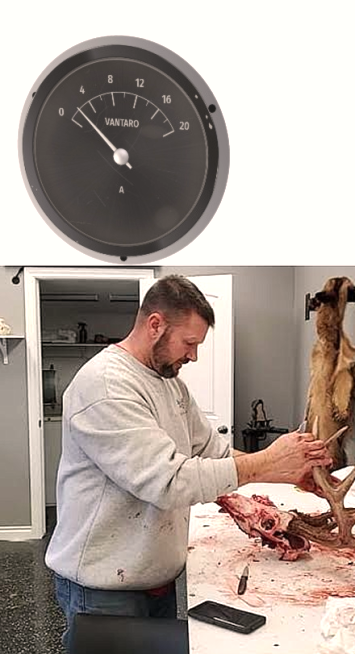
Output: 2
